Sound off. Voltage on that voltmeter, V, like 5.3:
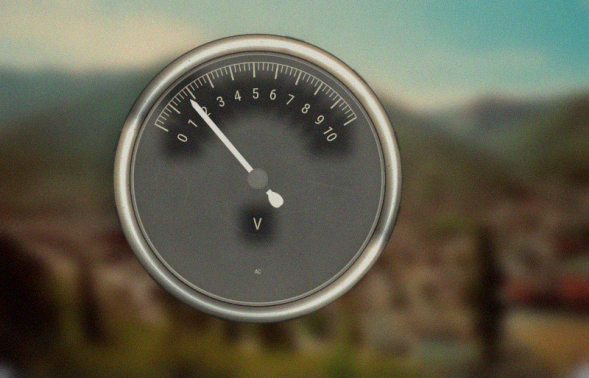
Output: 1.8
